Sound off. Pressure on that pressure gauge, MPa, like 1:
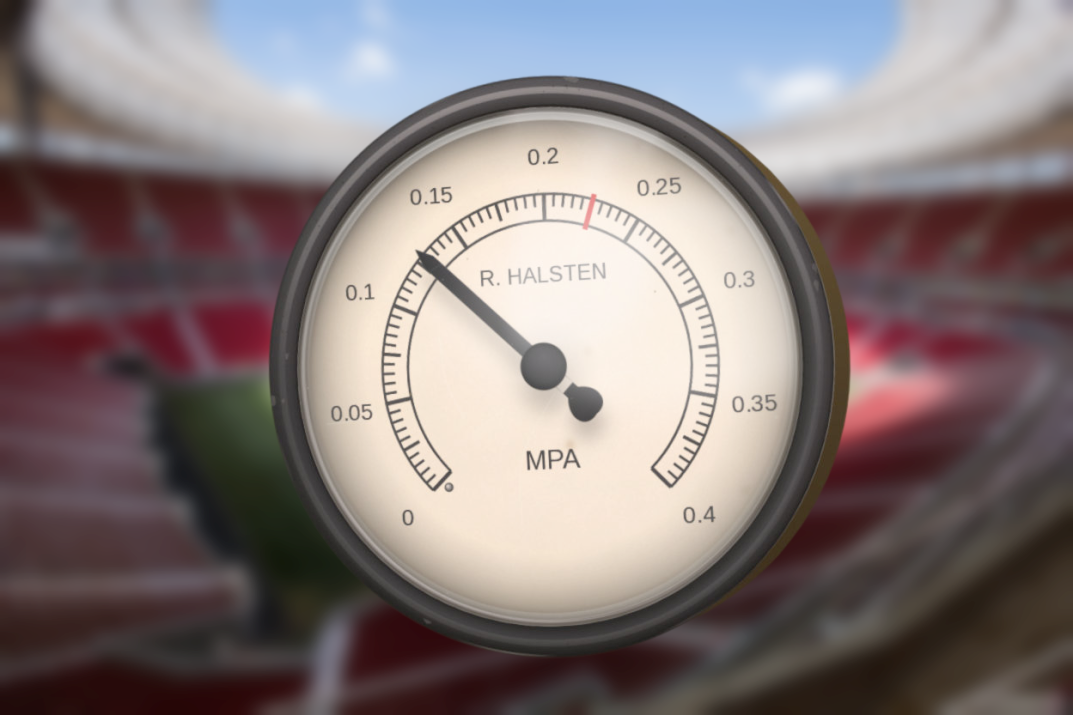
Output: 0.13
